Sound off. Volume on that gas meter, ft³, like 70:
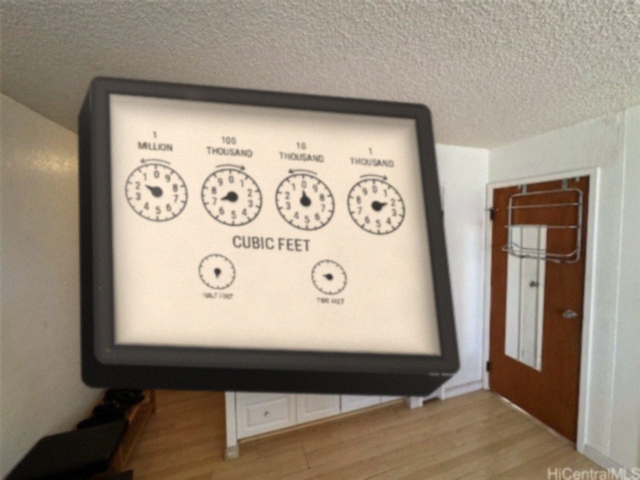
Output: 170200
